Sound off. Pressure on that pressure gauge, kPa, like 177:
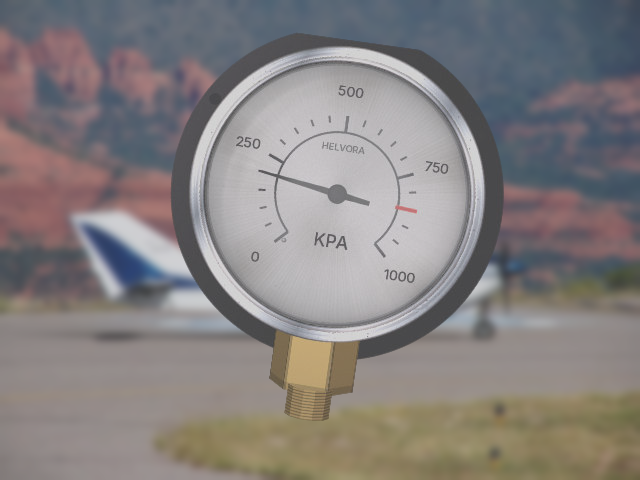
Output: 200
